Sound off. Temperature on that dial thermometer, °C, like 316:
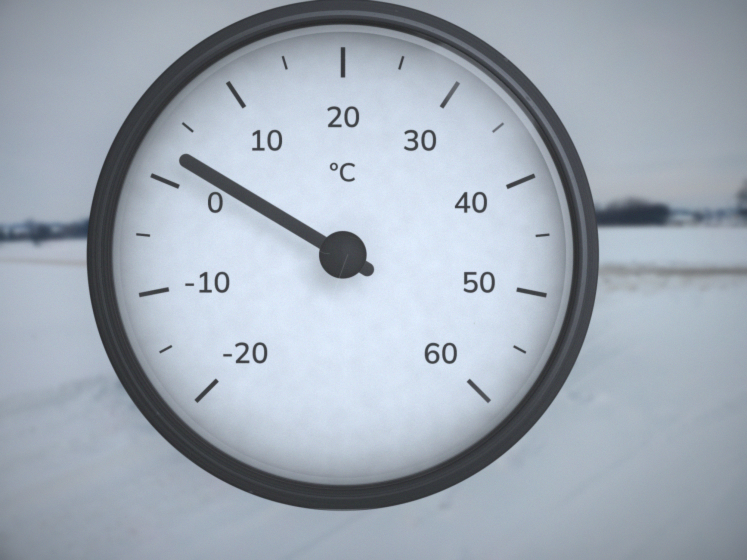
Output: 2.5
